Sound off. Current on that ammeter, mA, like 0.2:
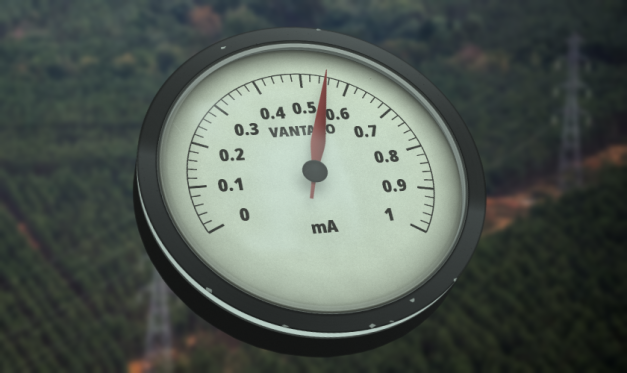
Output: 0.55
